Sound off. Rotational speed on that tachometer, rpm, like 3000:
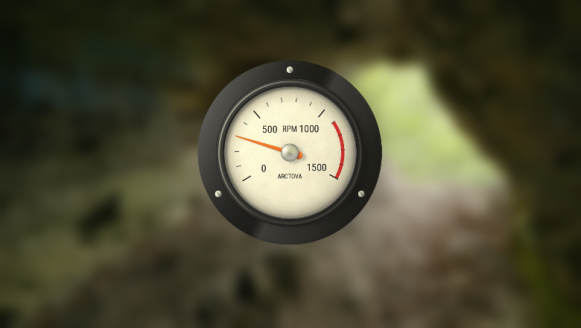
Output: 300
